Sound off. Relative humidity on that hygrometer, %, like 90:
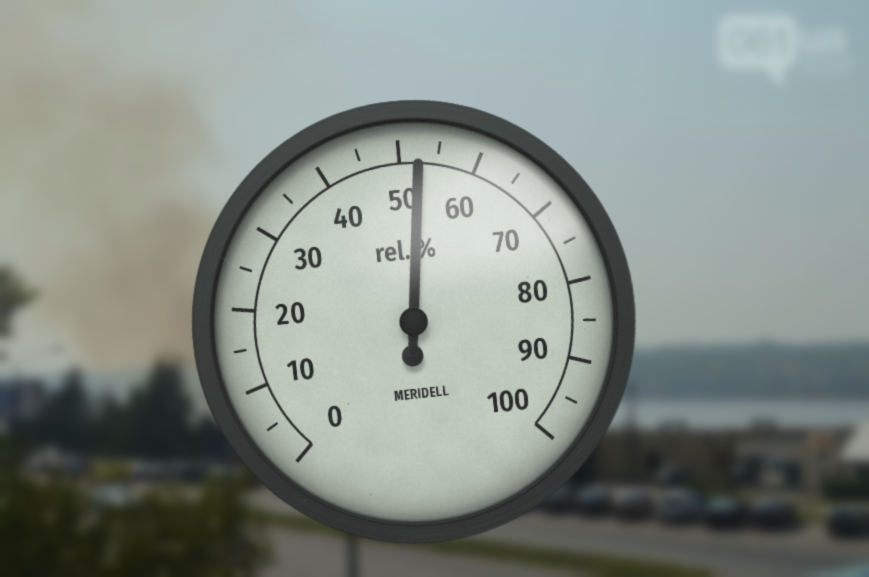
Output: 52.5
